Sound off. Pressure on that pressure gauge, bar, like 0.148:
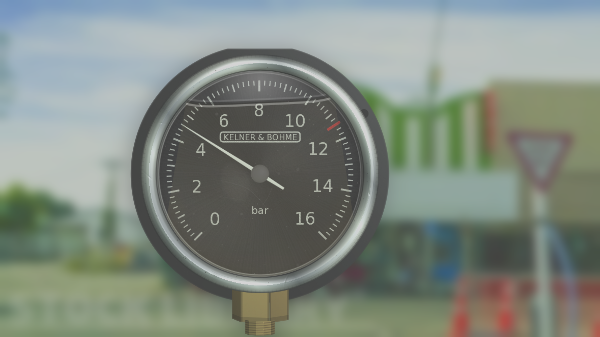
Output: 4.6
